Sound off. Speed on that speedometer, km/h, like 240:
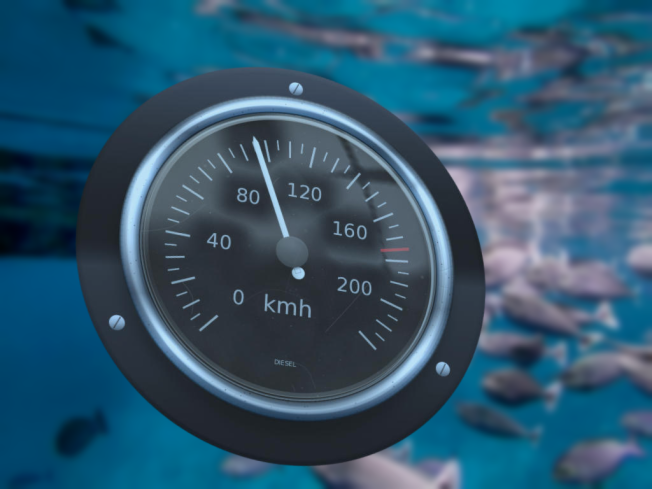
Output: 95
